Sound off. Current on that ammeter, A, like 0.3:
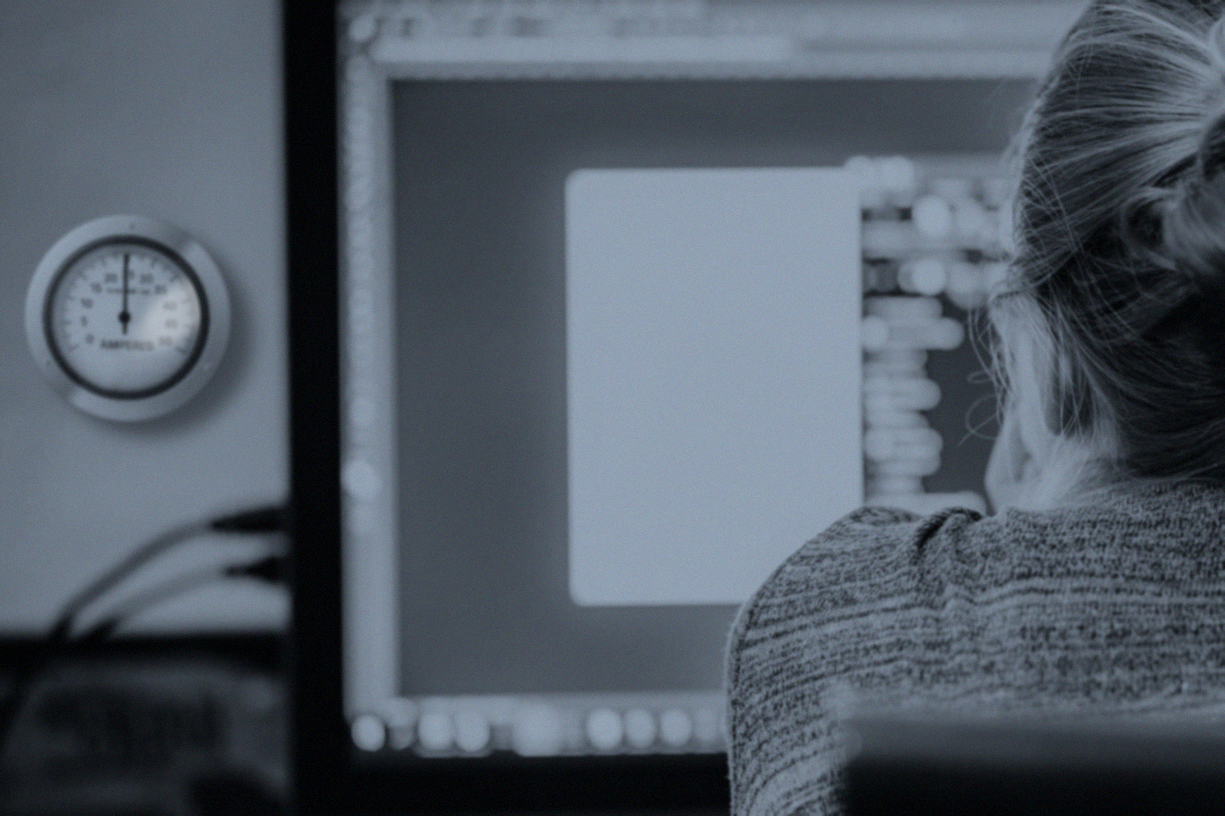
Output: 25
